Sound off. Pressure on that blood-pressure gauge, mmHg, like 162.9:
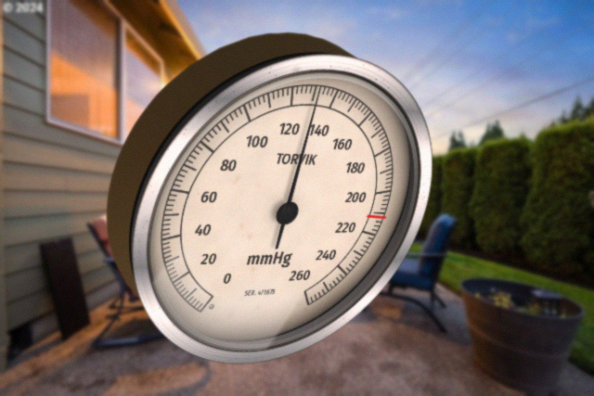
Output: 130
